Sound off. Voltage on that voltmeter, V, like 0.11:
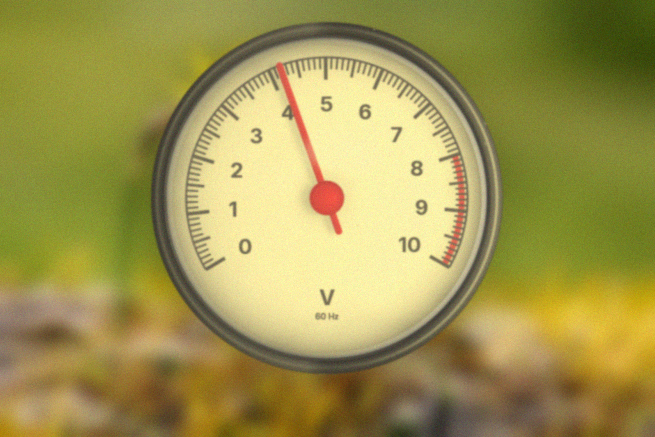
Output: 4.2
